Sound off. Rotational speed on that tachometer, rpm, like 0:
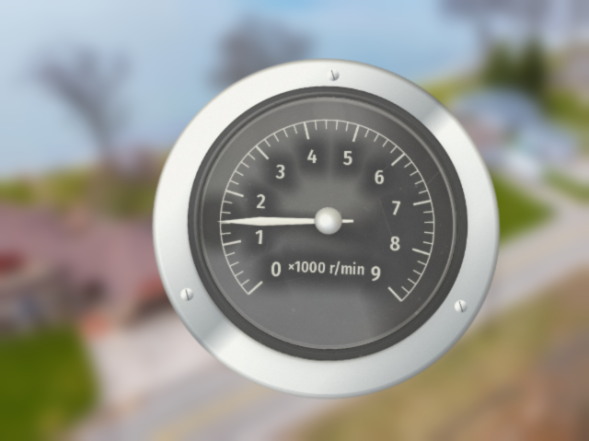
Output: 1400
